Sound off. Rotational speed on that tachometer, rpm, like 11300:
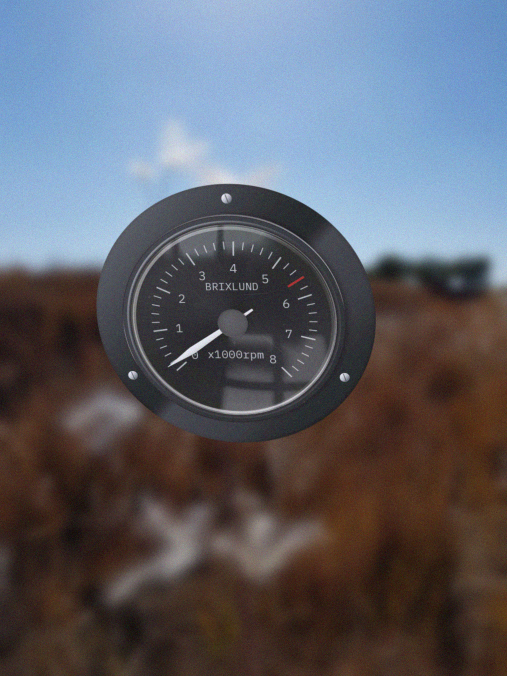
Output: 200
